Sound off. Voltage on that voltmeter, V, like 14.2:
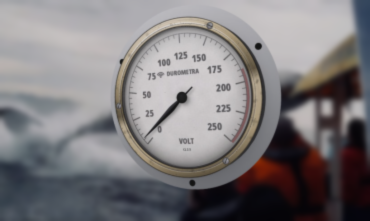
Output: 5
